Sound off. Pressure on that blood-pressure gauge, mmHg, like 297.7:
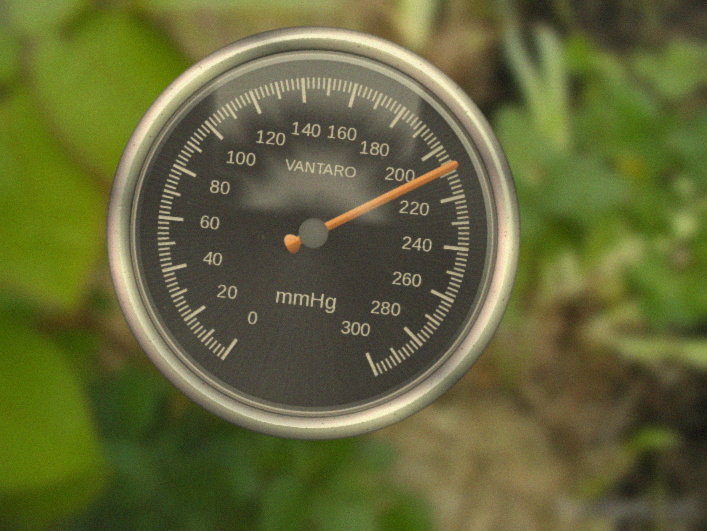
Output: 208
